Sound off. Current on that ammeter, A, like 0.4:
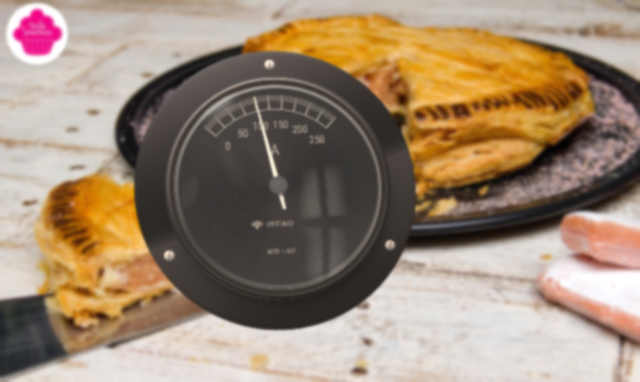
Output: 100
